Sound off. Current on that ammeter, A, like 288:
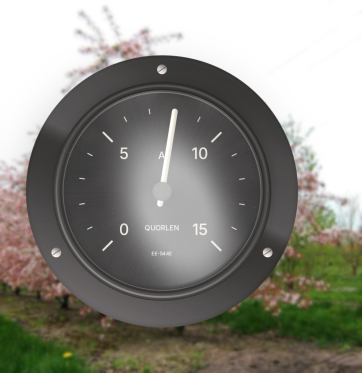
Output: 8
